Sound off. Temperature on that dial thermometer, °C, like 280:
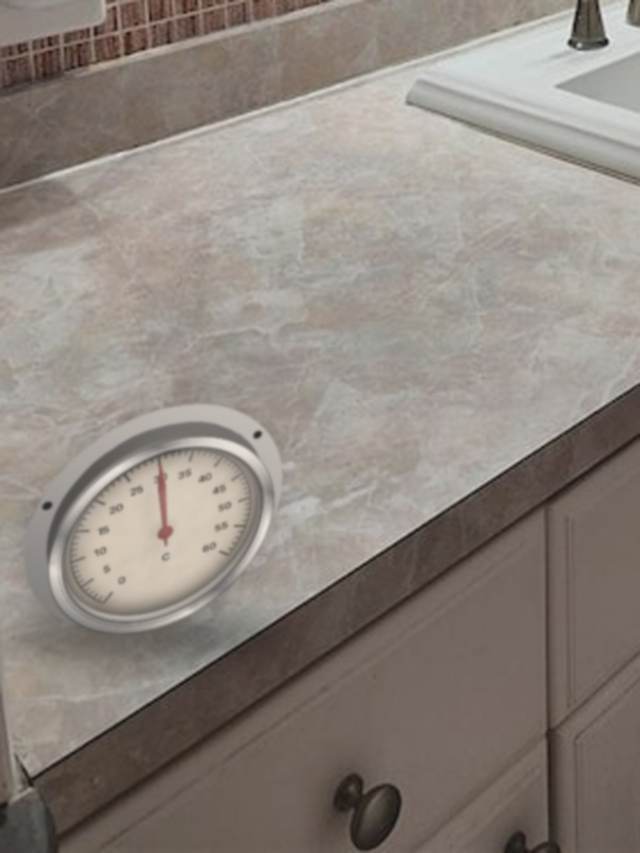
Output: 30
